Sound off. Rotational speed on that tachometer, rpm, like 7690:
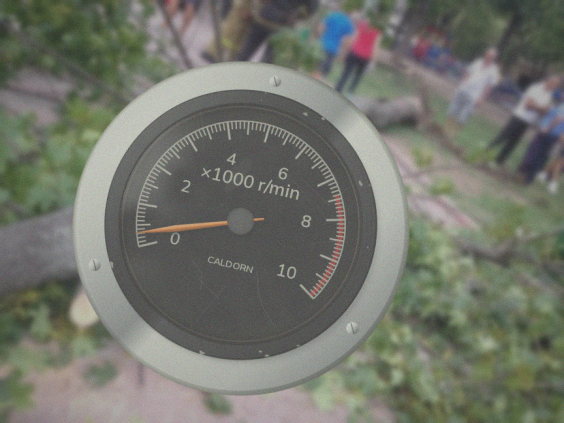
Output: 300
